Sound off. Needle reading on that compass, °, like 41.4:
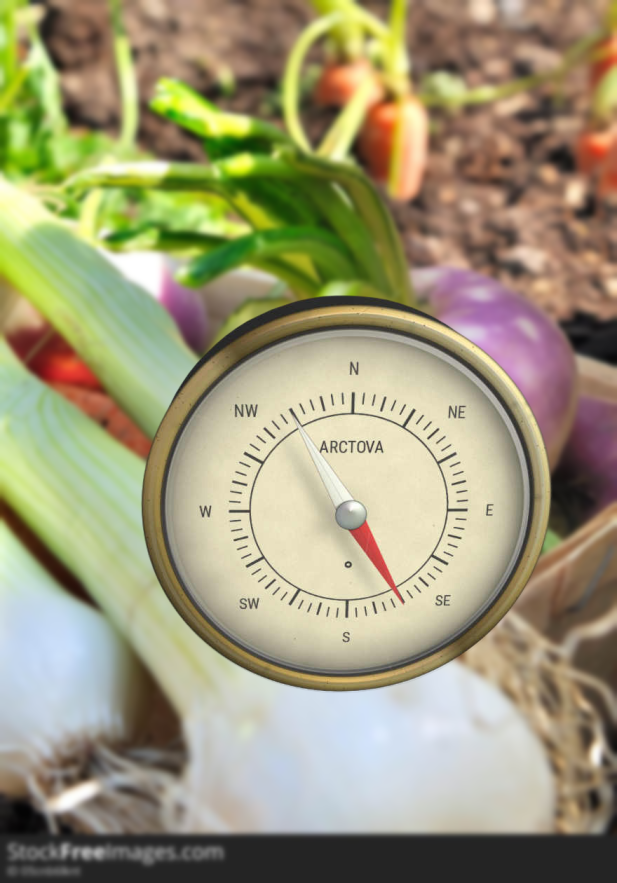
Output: 150
